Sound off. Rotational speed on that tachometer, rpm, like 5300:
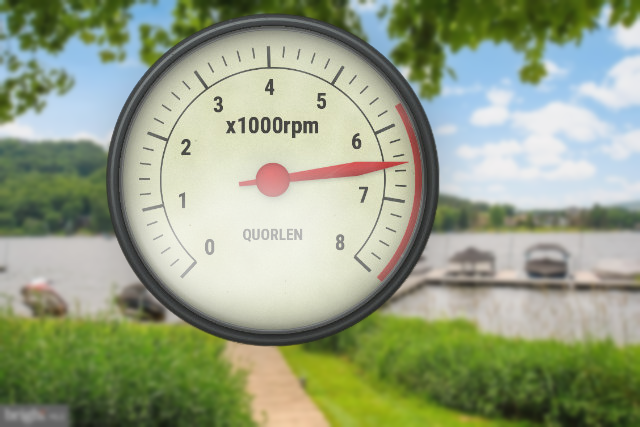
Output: 6500
